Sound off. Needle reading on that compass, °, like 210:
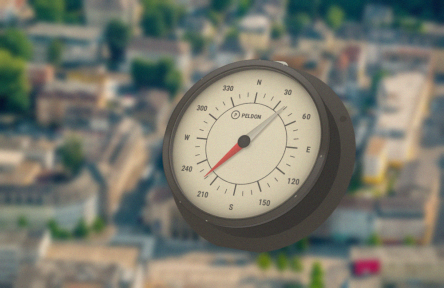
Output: 220
